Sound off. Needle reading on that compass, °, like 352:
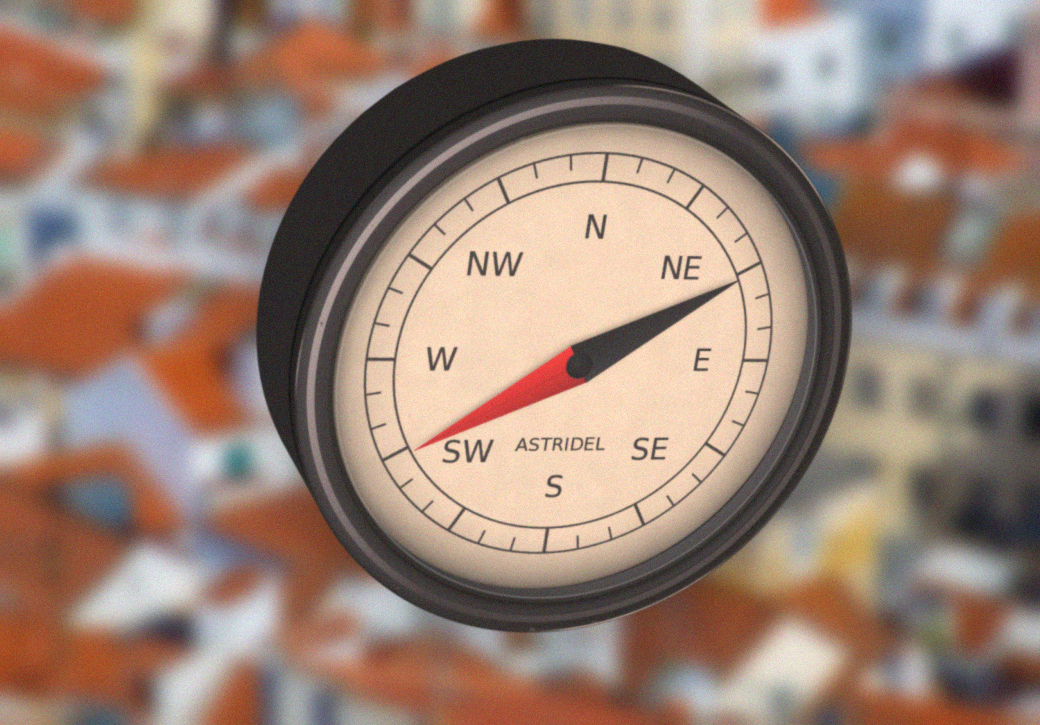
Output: 240
